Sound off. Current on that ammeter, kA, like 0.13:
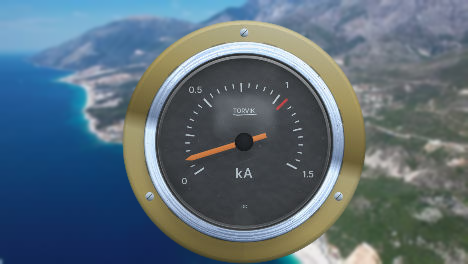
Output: 0.1
